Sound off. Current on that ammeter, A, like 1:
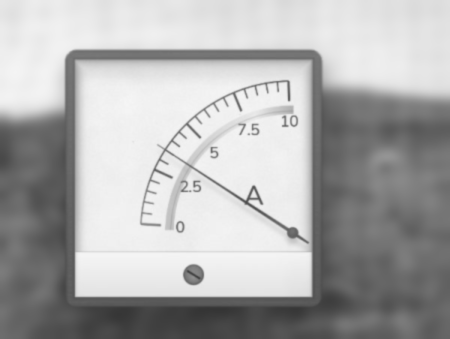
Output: 3.5
